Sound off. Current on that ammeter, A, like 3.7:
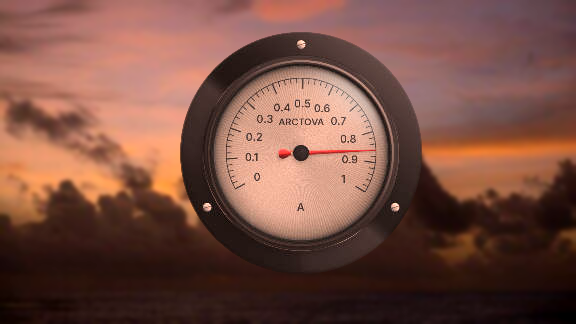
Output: 0.86
